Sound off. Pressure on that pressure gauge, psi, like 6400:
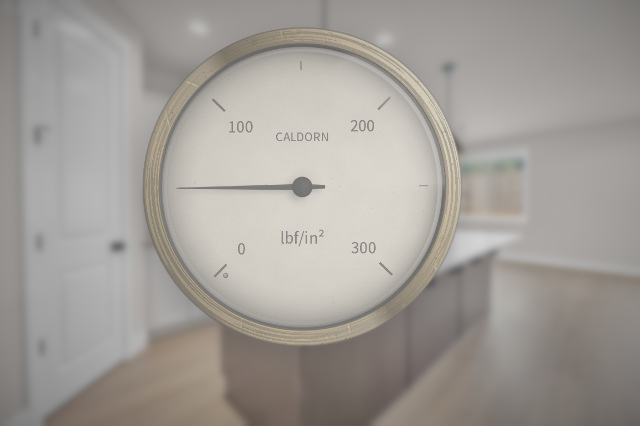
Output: 50
